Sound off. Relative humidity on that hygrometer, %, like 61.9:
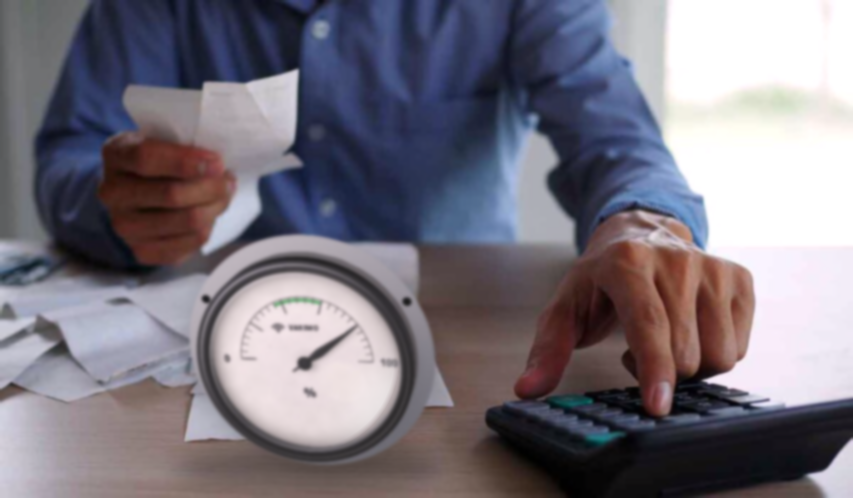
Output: 80
